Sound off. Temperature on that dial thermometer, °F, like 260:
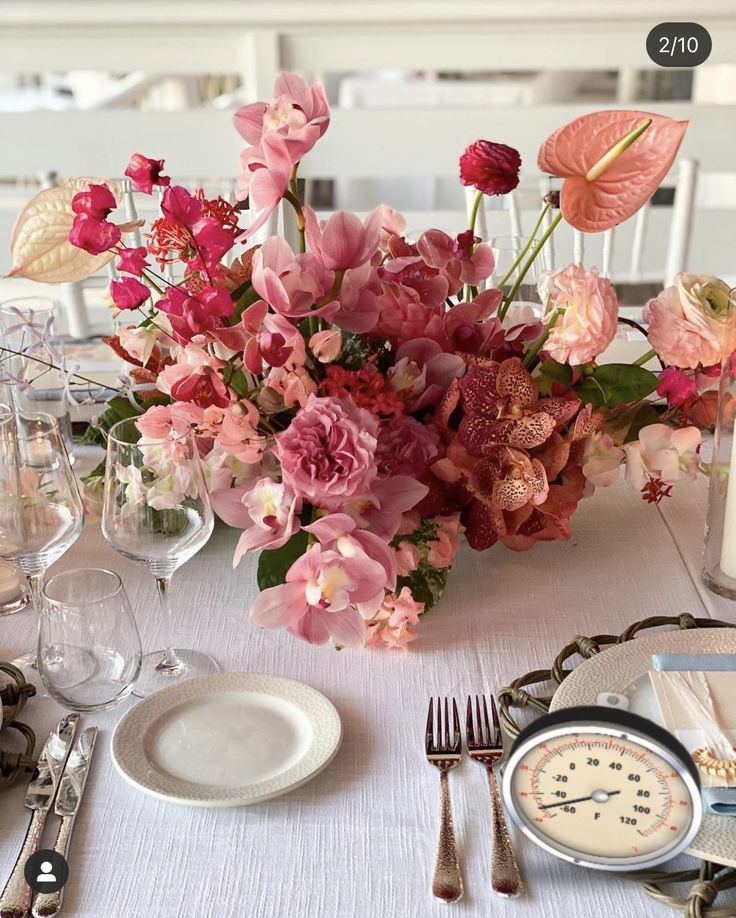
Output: -50
